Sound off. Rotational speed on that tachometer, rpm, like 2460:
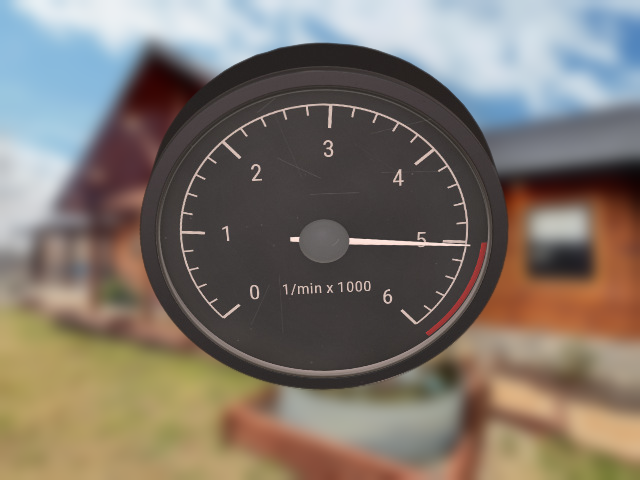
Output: 5000
